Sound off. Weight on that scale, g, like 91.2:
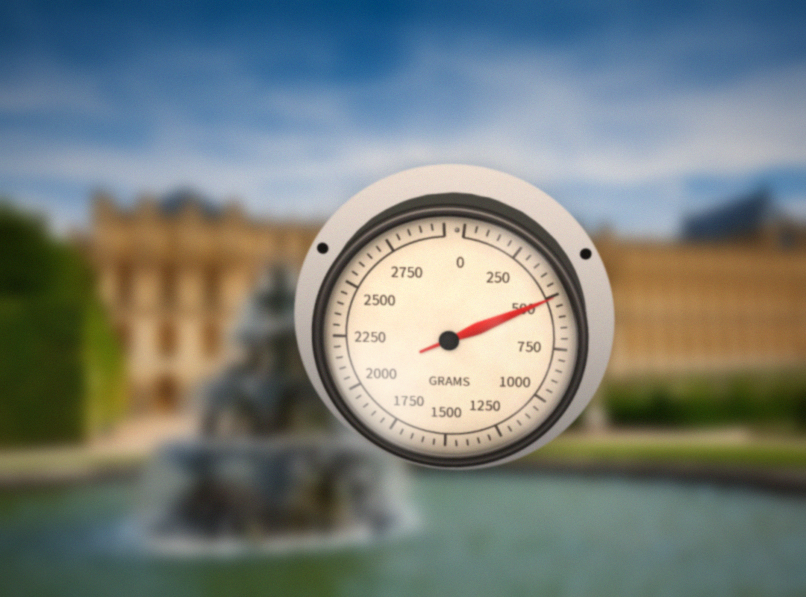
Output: 500
